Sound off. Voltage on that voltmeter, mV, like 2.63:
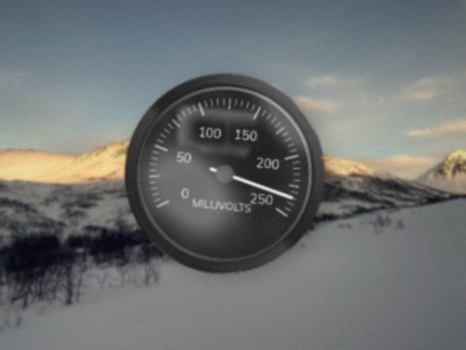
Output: 235
